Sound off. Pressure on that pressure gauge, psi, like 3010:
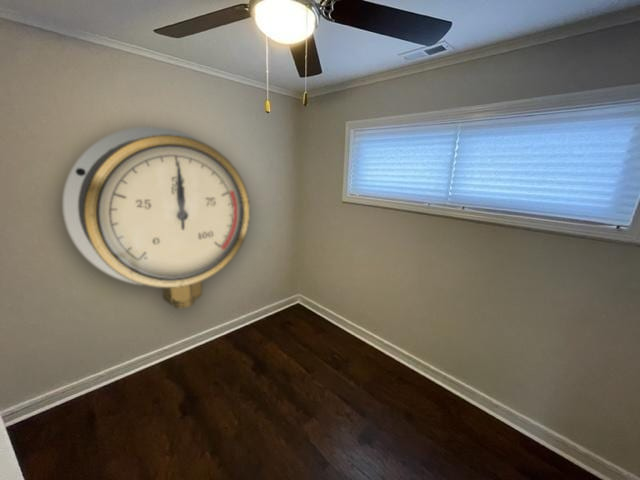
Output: 50
